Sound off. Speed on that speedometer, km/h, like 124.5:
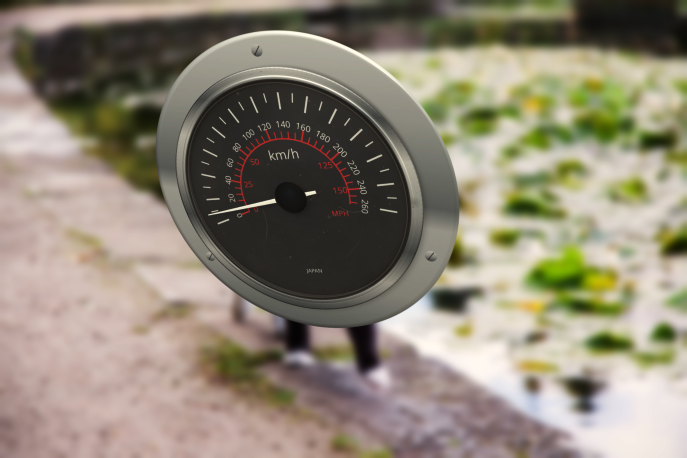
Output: 10
